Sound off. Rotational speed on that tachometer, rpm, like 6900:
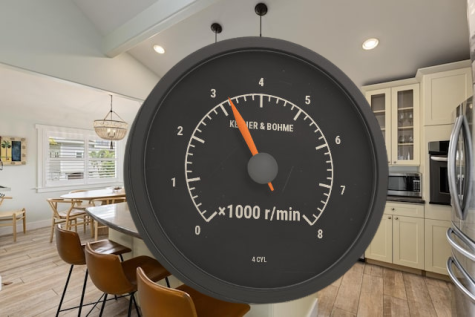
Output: 3200
